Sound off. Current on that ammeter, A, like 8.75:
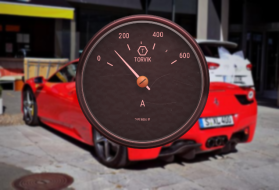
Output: 100
